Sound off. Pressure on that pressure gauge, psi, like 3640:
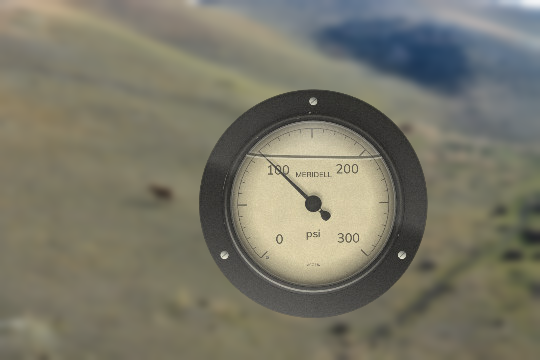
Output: 100
